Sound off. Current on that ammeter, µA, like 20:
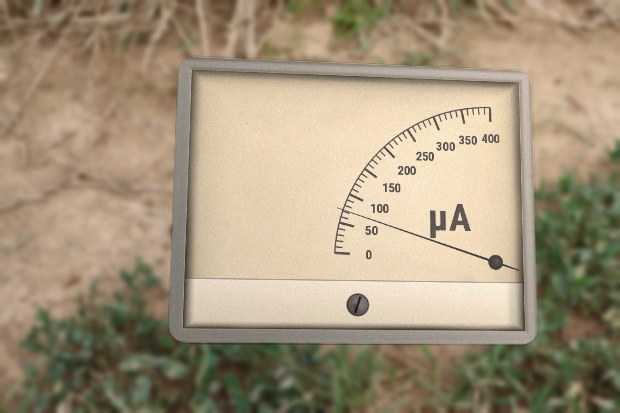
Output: 70
